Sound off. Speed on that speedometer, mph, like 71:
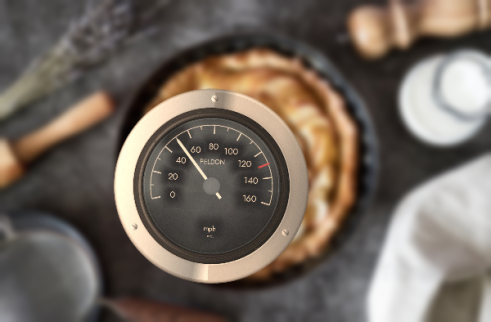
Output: 50
